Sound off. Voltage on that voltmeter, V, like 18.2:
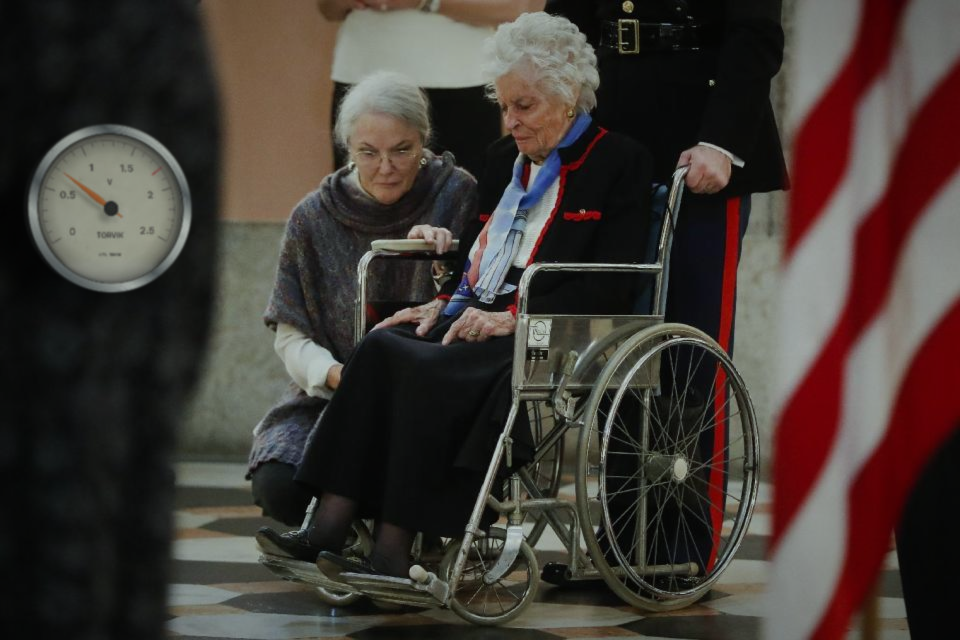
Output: 0.7
